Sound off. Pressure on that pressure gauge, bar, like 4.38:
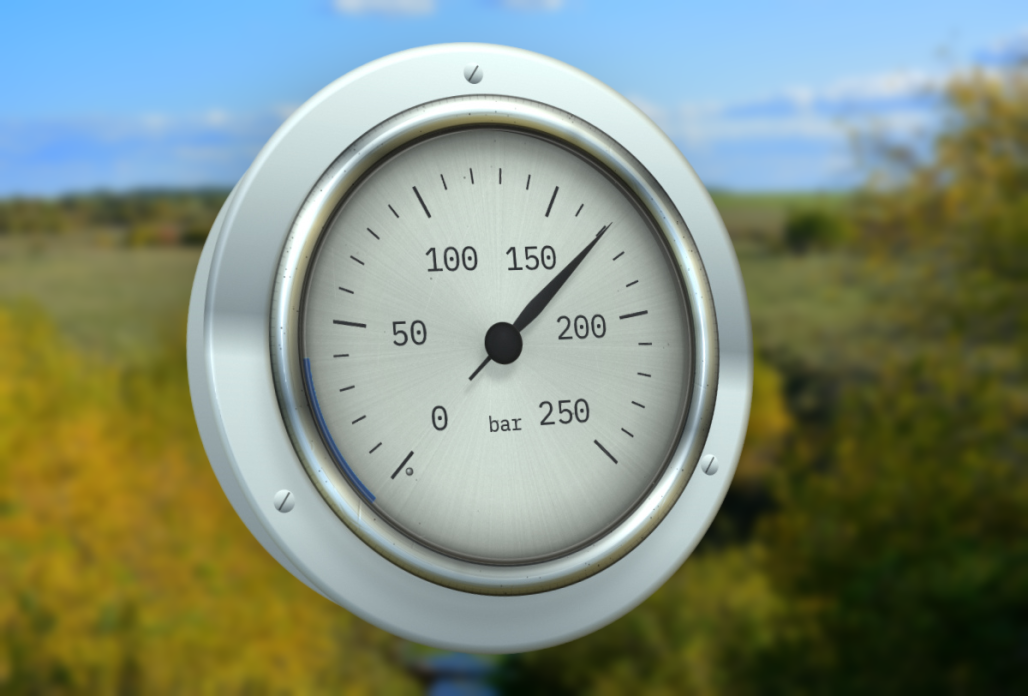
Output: 170
